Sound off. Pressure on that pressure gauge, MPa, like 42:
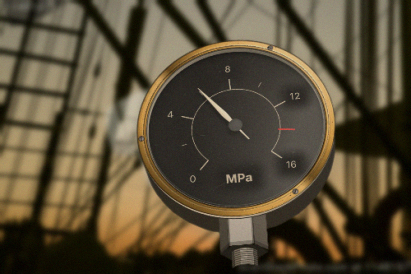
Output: 6
